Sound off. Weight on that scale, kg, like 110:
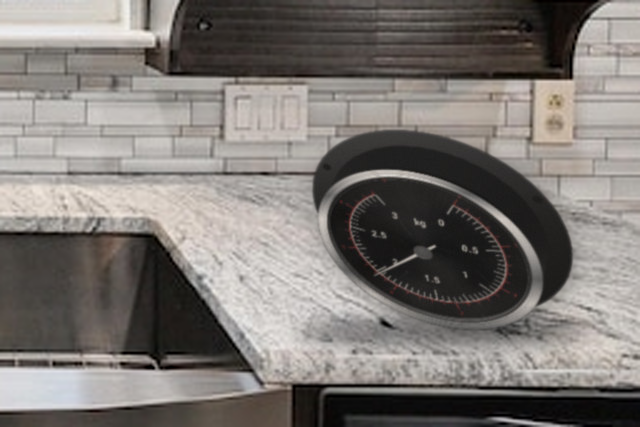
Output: 2
